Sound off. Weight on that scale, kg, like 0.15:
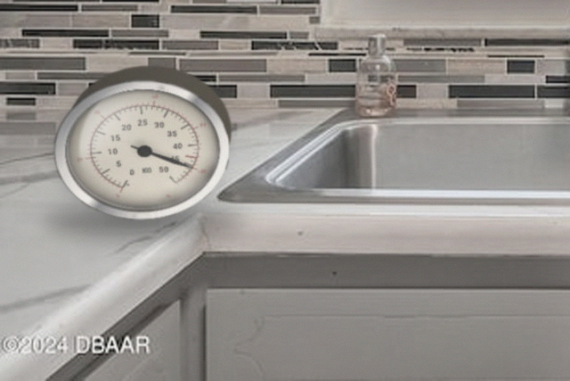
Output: 45
